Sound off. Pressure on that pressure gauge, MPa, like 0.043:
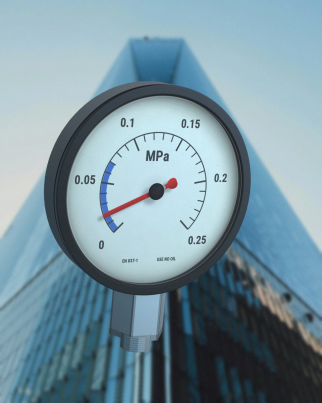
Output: 0.02
